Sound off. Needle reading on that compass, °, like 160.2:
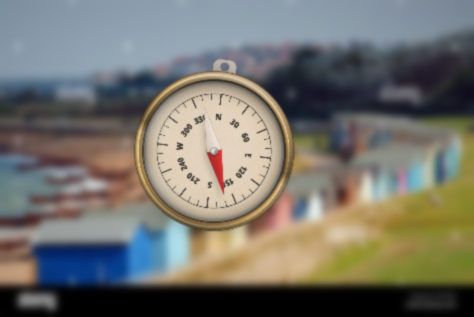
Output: 160
